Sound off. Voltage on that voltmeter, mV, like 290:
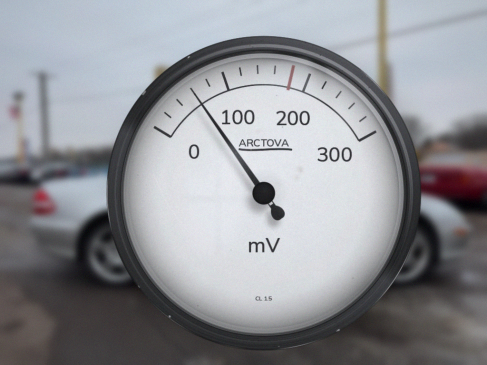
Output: 60
